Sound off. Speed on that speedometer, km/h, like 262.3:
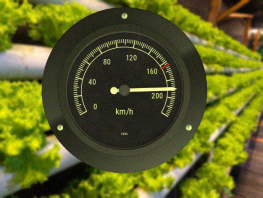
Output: 190
